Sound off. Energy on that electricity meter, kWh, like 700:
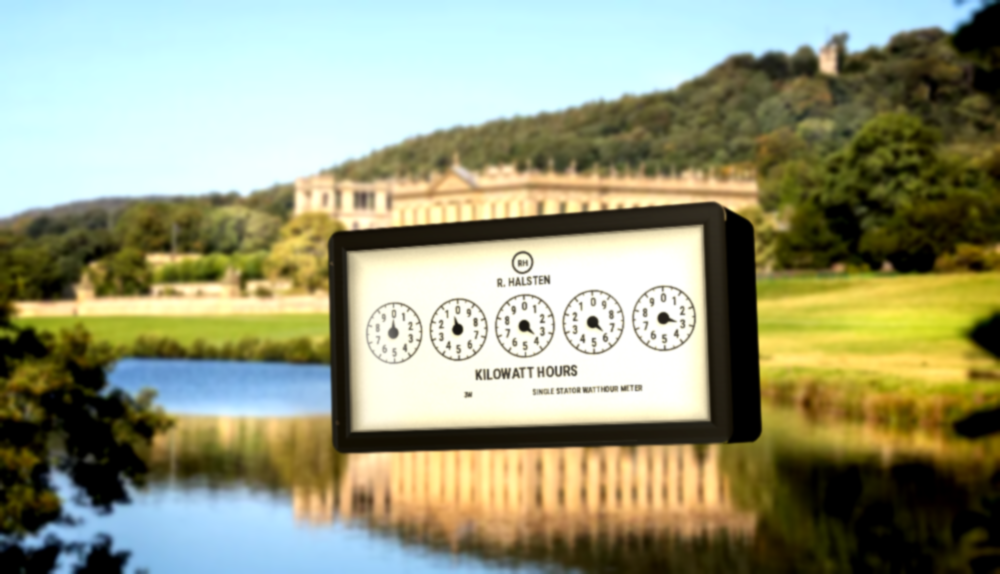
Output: 363
